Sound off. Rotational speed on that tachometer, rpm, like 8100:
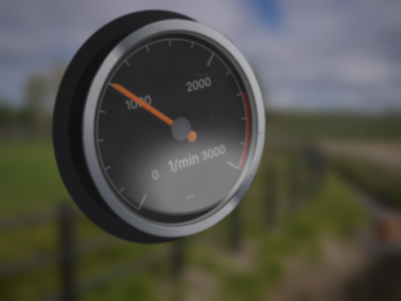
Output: 1000
